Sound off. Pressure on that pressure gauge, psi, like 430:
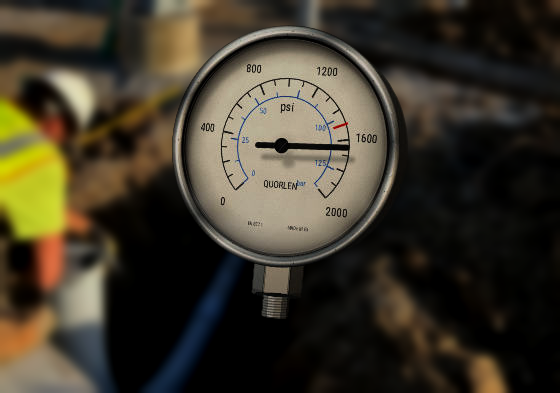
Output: 1650
